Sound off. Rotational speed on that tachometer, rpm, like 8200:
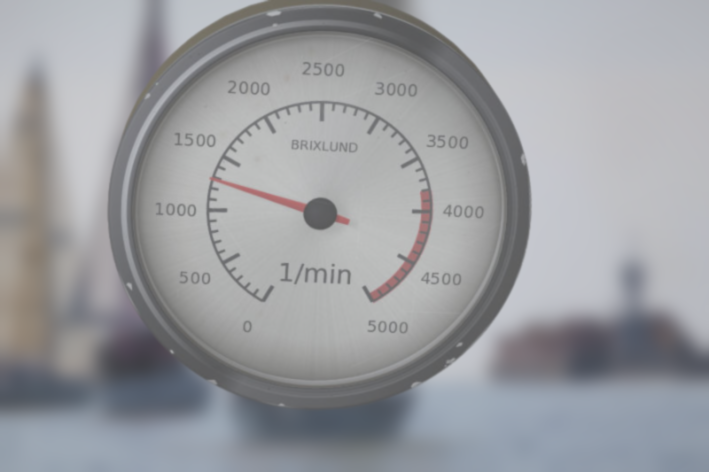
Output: 1300
